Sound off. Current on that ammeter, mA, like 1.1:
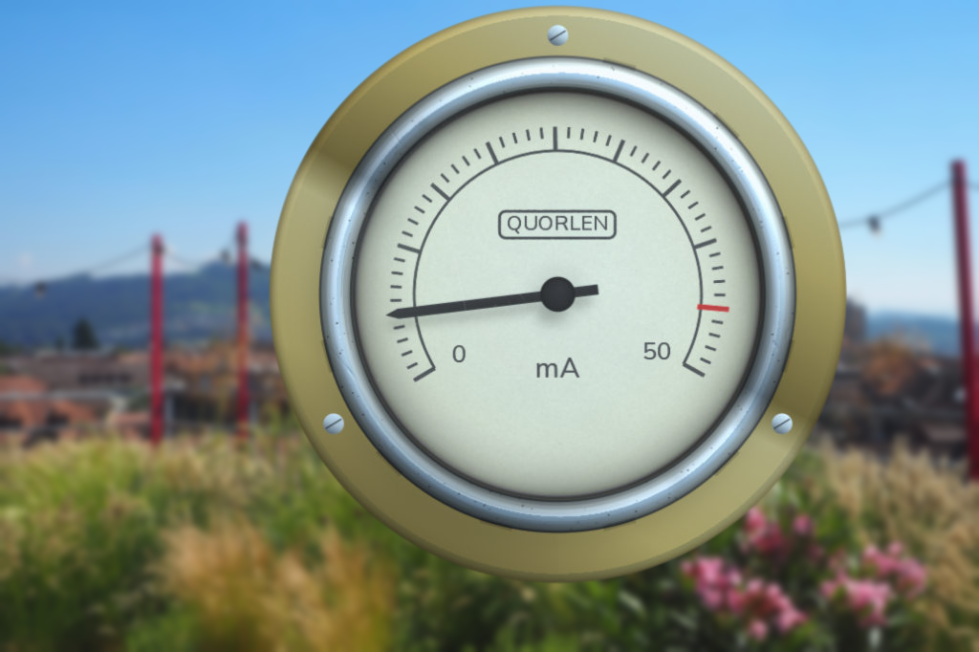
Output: 5
